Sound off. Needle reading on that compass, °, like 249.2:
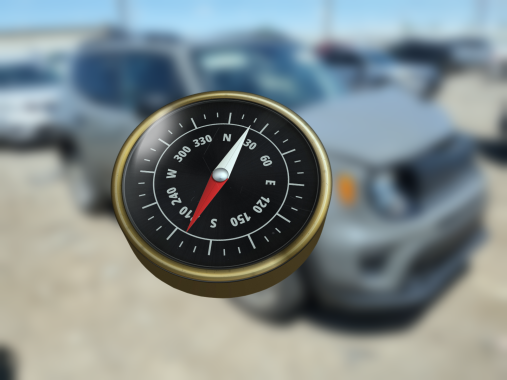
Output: 200
